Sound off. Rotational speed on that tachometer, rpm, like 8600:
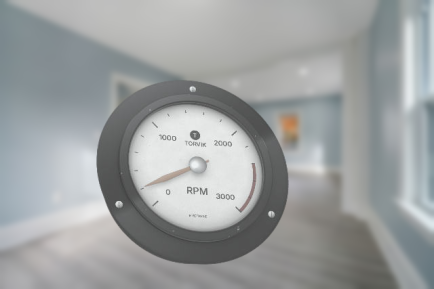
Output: 200
